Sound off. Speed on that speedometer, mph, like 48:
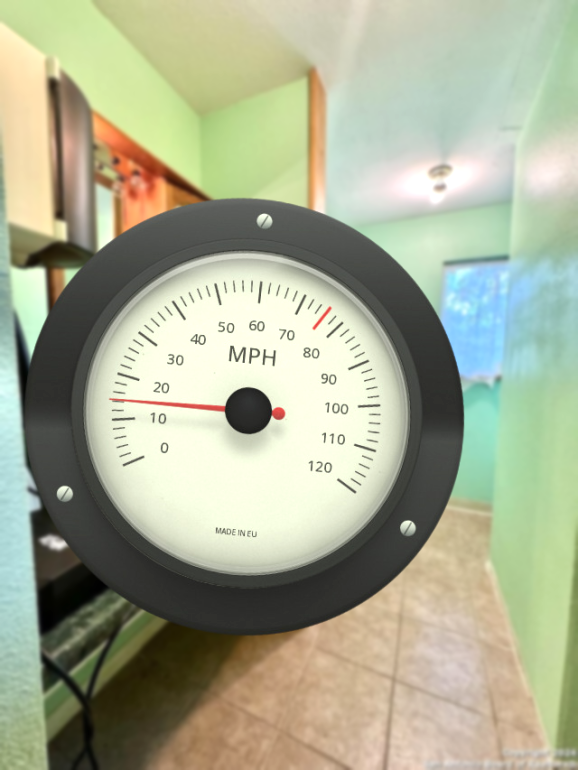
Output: 14
